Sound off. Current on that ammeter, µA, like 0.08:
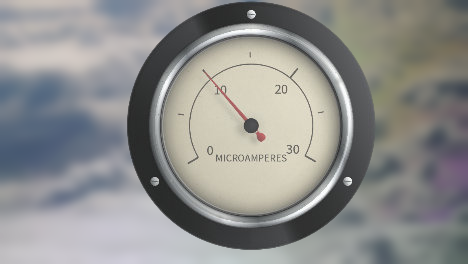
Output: 10
